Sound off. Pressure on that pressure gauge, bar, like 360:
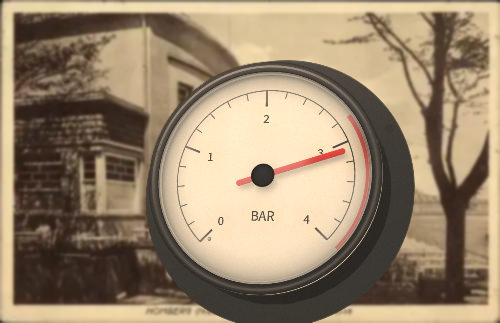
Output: 3.1
